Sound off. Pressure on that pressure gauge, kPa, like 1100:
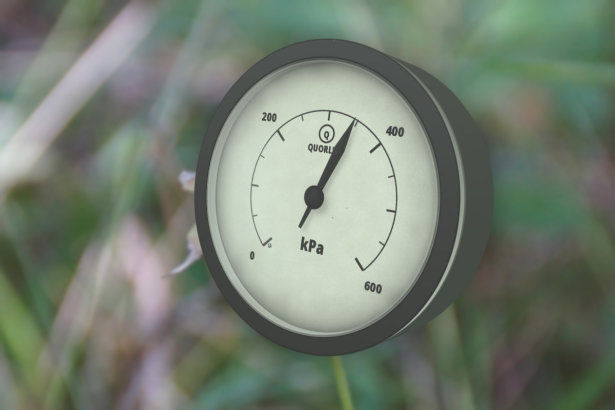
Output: 350
